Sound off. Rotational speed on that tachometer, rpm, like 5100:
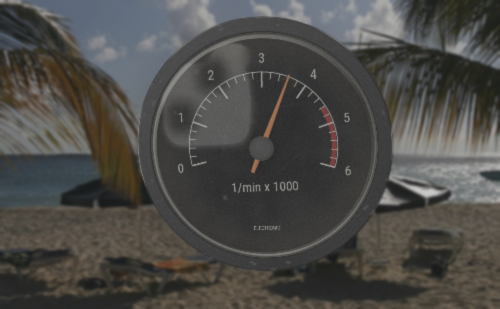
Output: 3600
